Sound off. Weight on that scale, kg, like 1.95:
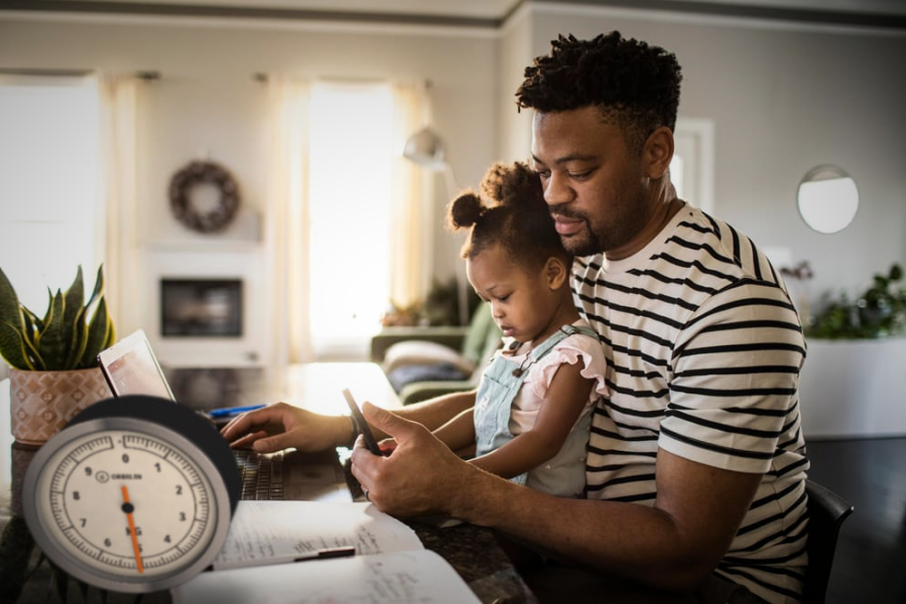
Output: 5
